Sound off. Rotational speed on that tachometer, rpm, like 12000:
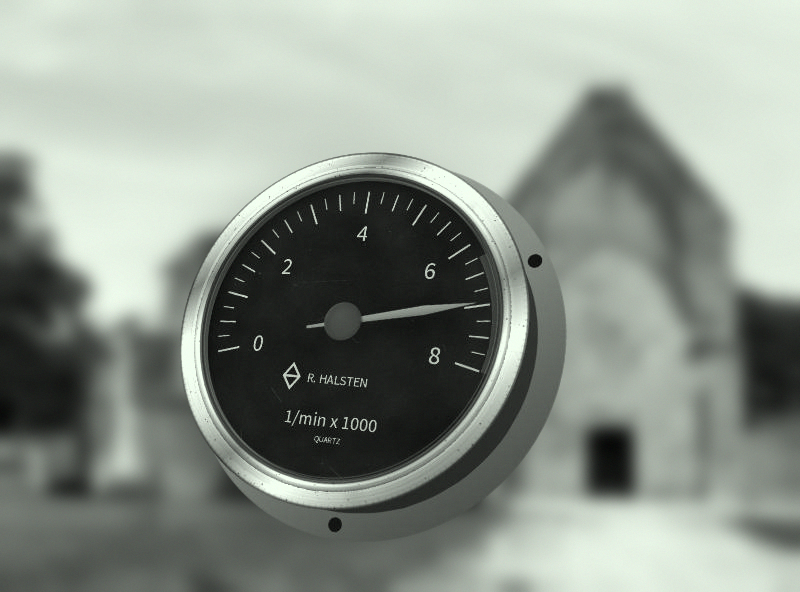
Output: 7000
